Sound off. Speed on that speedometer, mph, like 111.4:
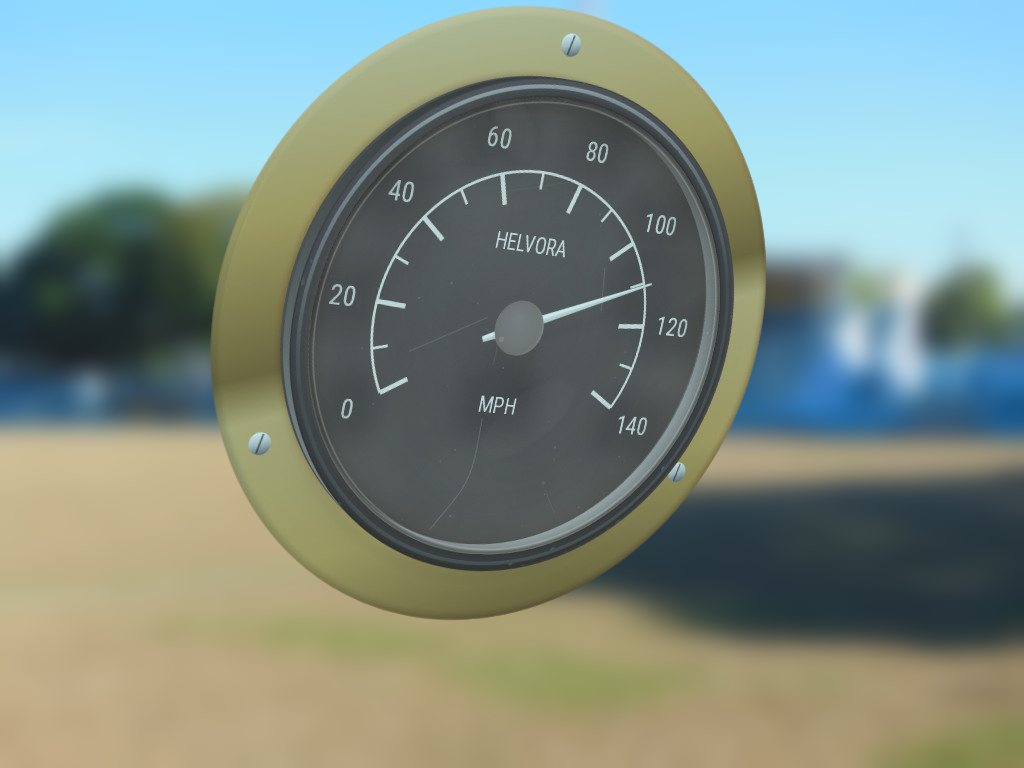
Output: 110
